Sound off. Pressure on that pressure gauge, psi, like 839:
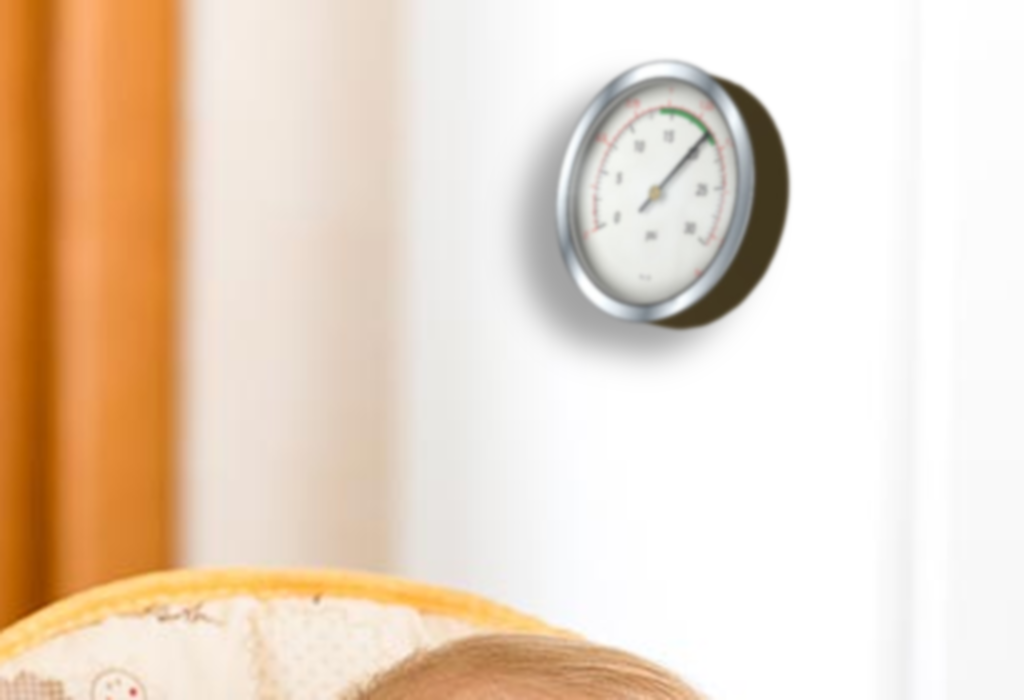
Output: 20
